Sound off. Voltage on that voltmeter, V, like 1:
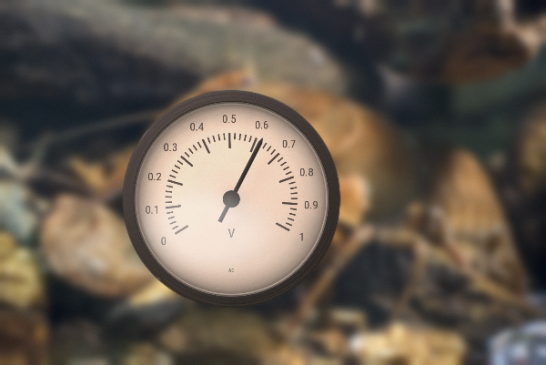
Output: 0.62
